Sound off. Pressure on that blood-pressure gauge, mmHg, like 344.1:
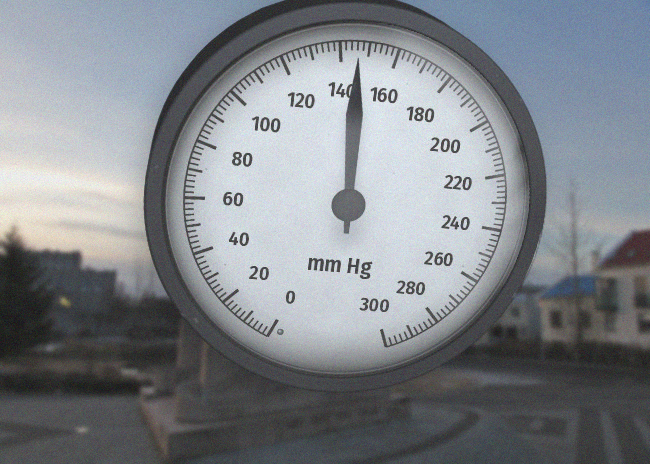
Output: 146
